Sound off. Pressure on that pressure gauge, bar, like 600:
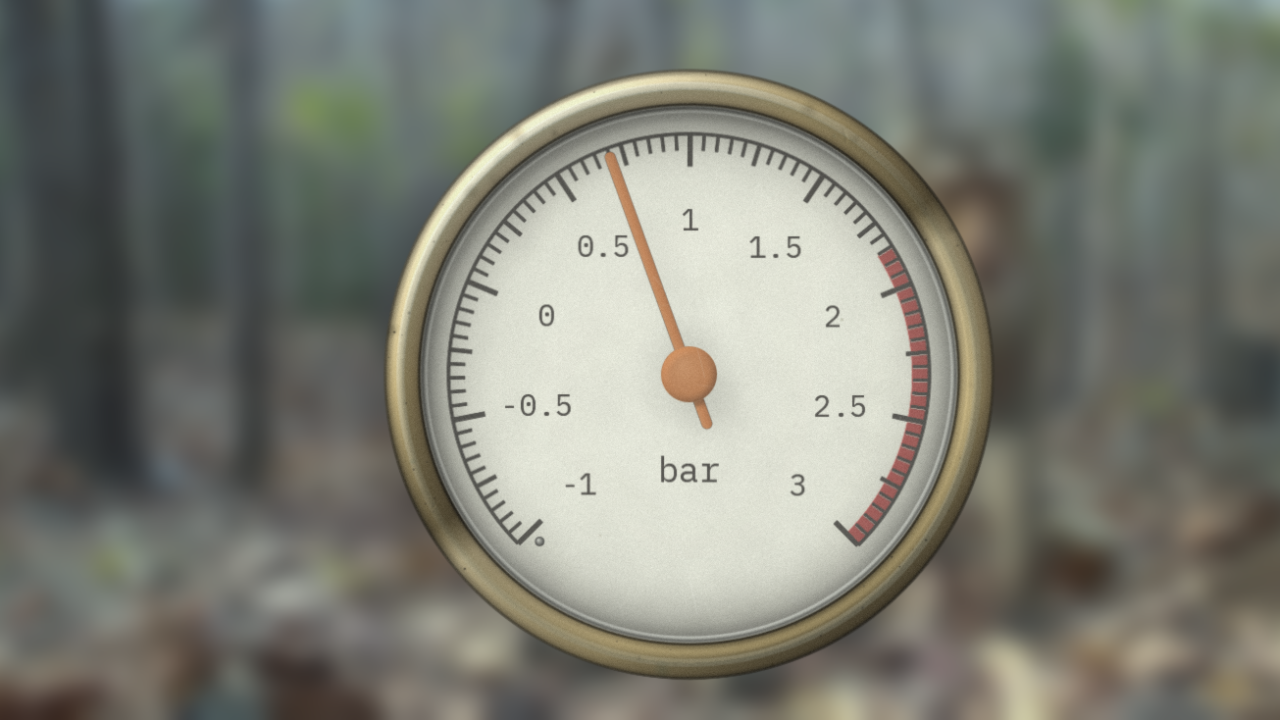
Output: 0.7
